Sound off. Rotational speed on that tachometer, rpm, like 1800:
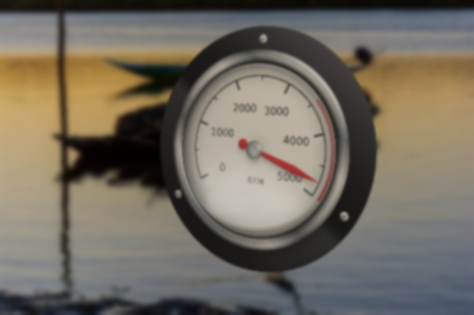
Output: 4750
